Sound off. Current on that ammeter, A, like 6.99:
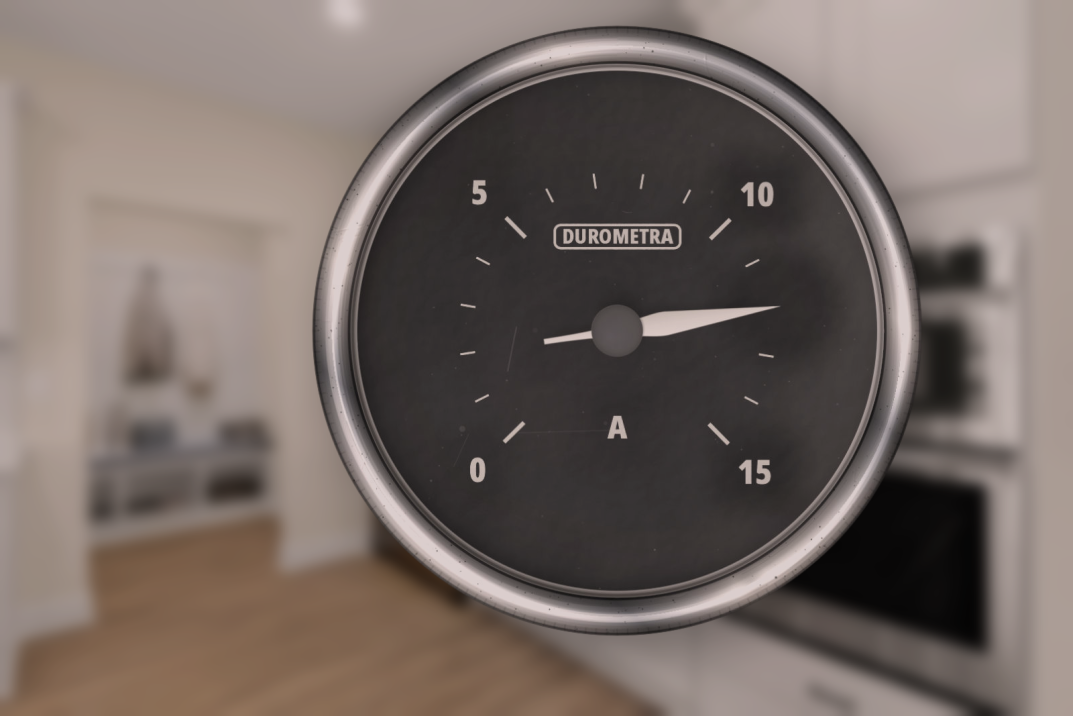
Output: 12
